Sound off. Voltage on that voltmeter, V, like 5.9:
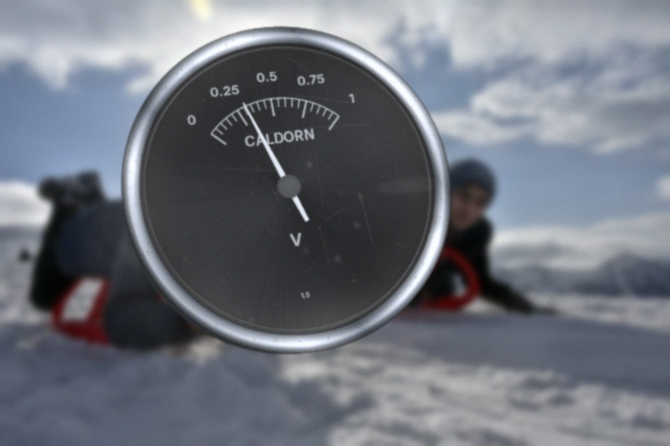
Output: 0.3
